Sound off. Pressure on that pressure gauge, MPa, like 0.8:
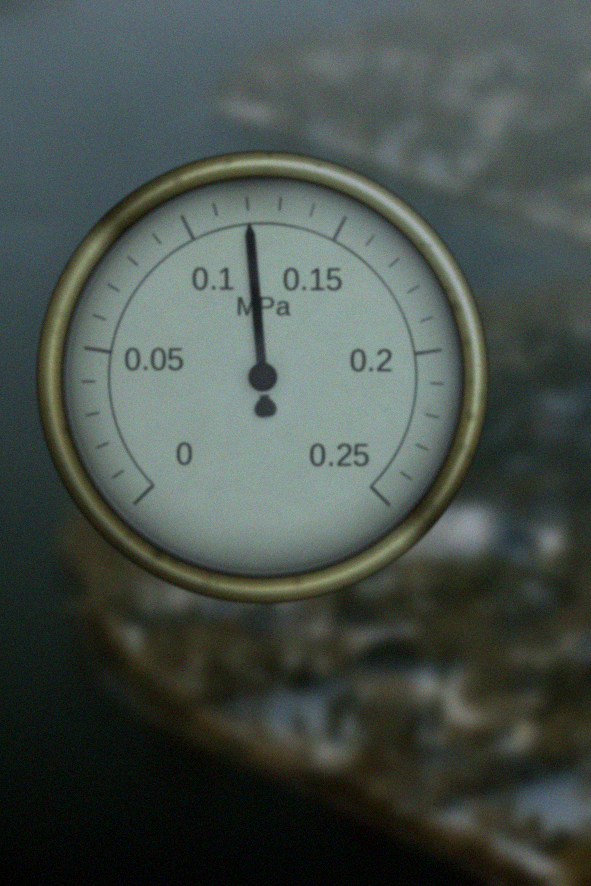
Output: 0.12
